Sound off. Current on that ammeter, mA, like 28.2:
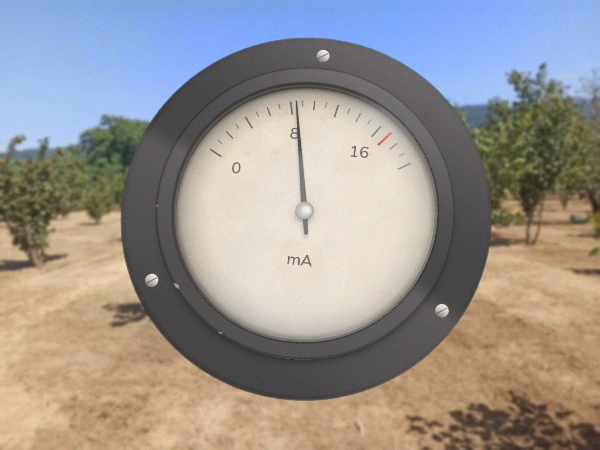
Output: 8.5
